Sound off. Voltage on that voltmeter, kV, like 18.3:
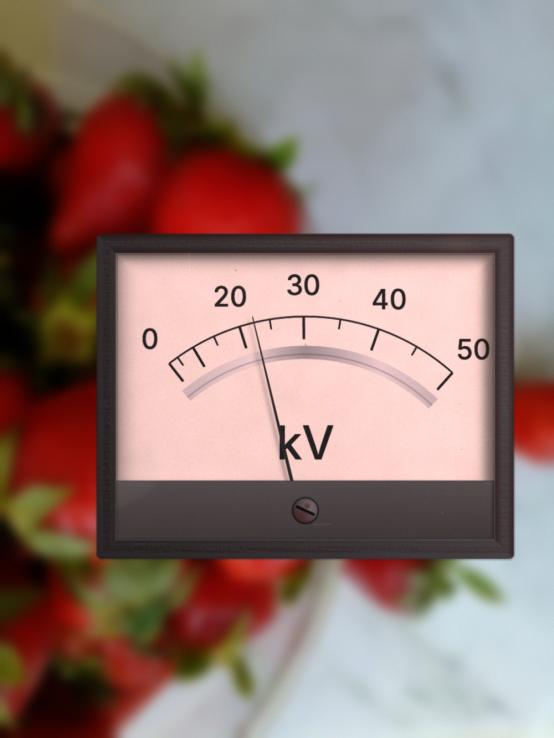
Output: 22.5
